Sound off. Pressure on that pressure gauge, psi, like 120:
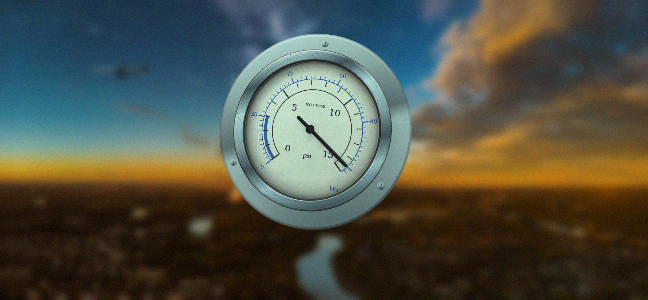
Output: 14.5
